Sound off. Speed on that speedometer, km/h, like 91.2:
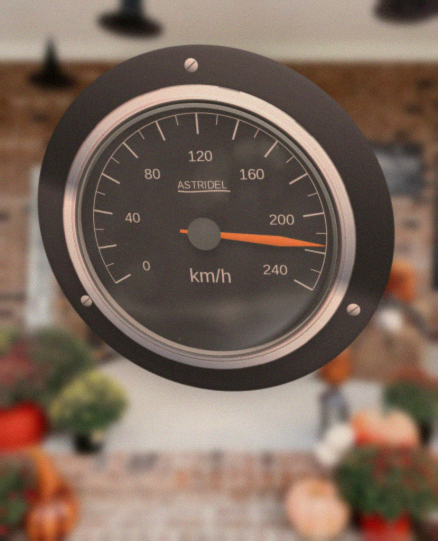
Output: 215
